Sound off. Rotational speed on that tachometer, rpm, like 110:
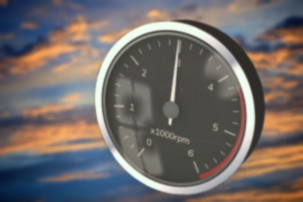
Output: 3000
